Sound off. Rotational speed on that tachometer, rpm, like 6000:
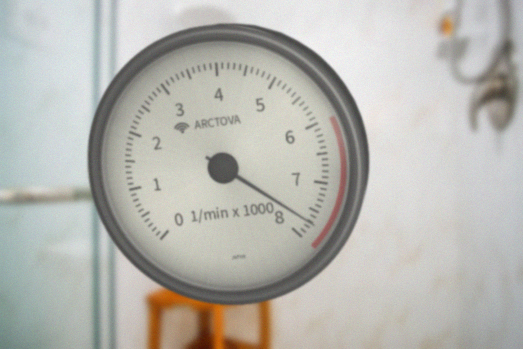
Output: 7700
